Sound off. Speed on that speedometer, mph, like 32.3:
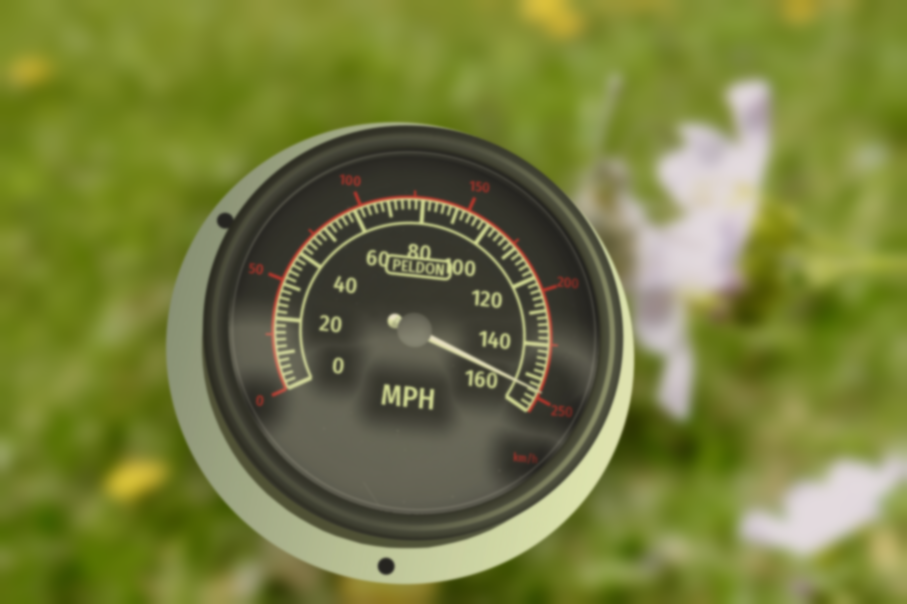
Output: 154
